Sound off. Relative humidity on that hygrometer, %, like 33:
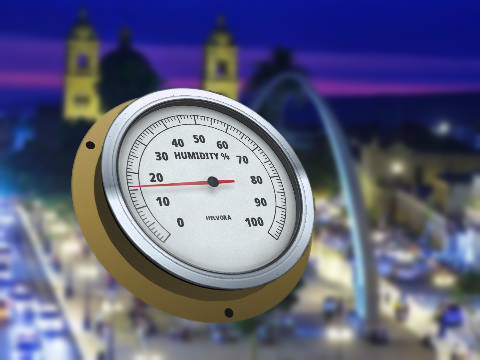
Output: 15
